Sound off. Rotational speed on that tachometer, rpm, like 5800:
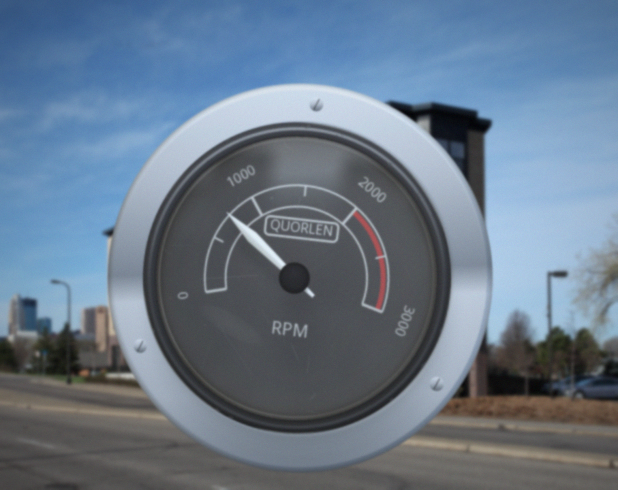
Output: 750
